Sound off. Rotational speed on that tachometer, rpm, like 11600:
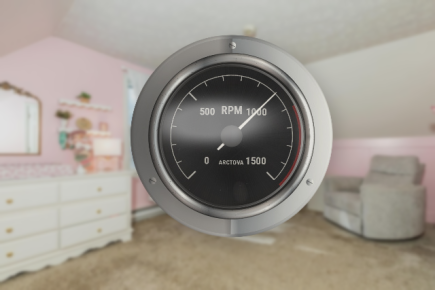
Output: 1000
